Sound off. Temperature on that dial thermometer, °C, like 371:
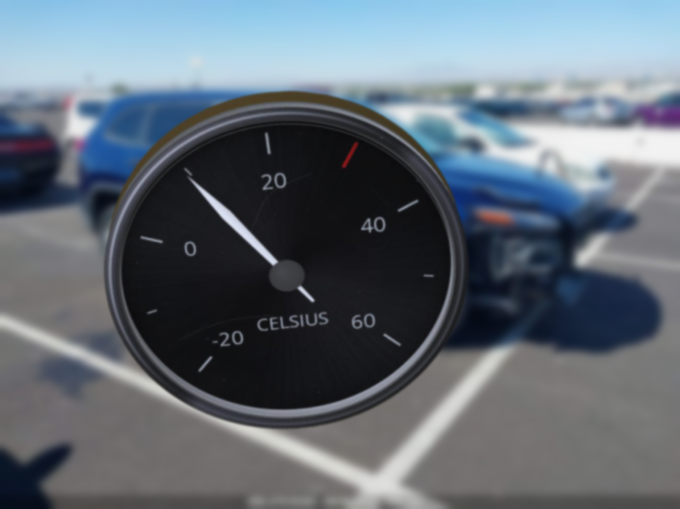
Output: 10
